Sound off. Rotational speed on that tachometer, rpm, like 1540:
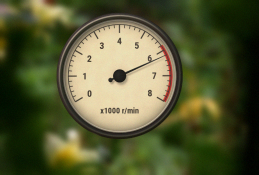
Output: 6200
